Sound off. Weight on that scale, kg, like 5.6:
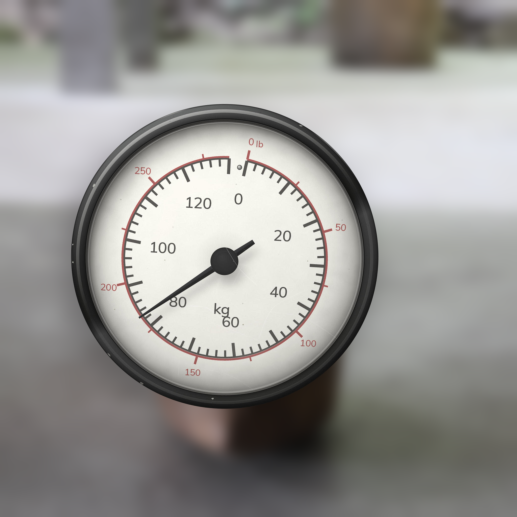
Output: 83
